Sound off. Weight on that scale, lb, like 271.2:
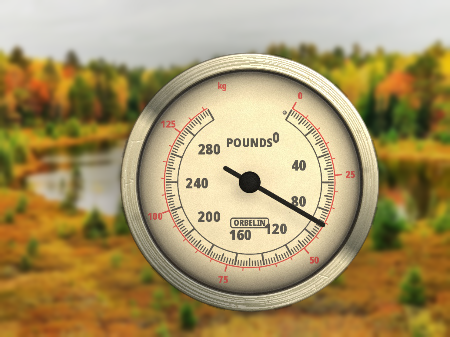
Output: 90
